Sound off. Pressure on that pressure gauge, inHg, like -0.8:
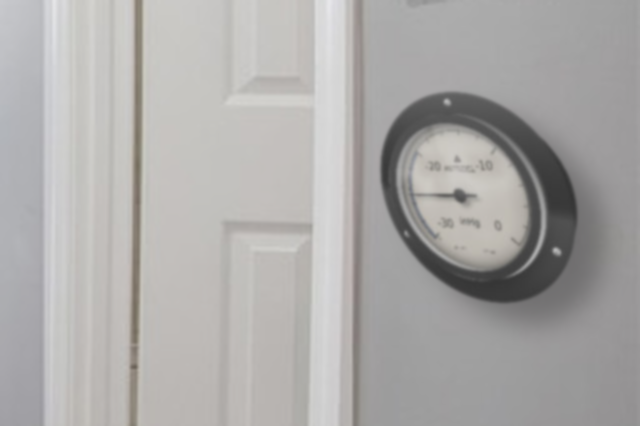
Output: -25
